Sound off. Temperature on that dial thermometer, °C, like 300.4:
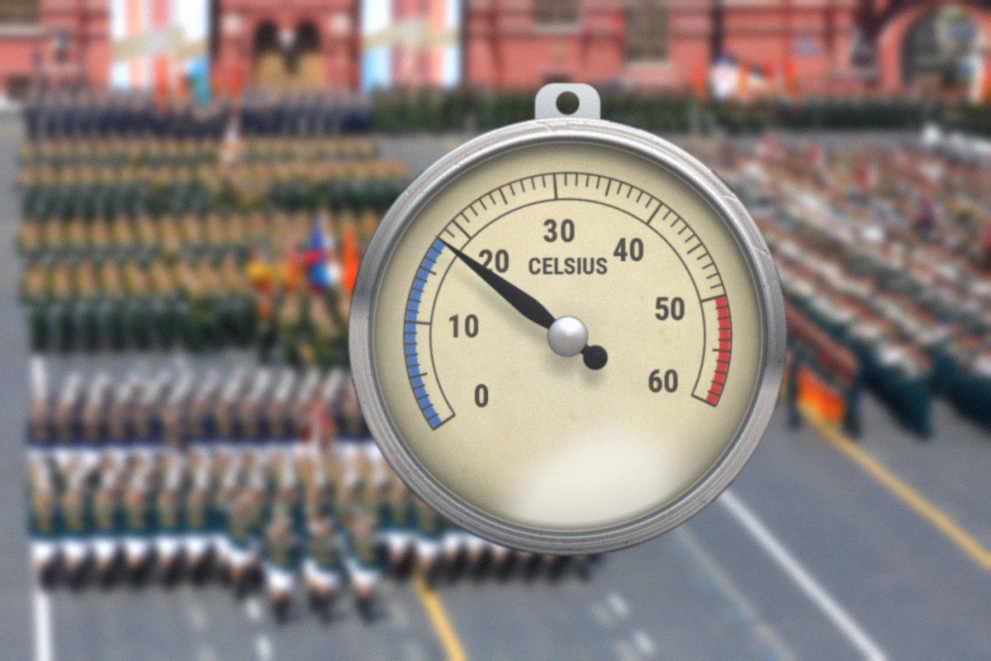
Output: 18
